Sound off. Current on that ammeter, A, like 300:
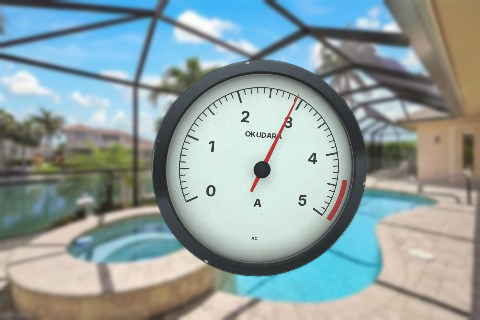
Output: 2.9
